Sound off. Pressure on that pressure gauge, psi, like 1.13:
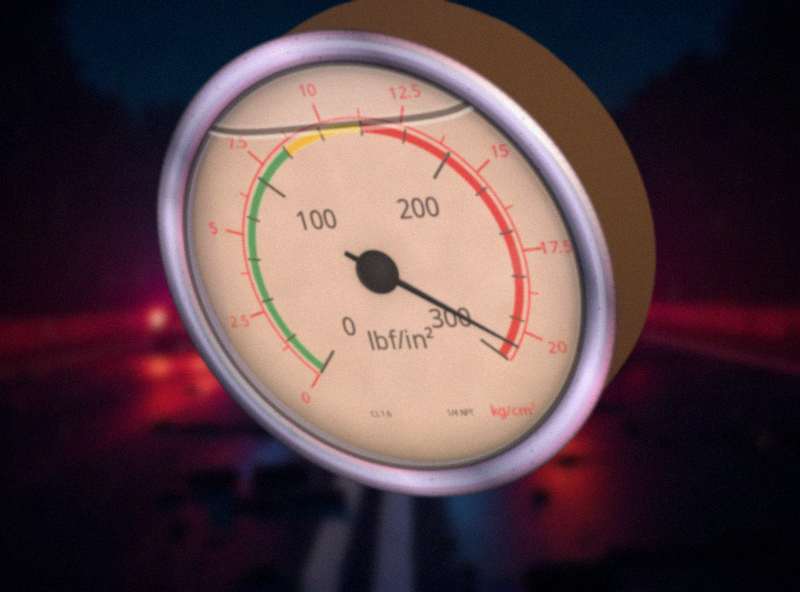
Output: 290
